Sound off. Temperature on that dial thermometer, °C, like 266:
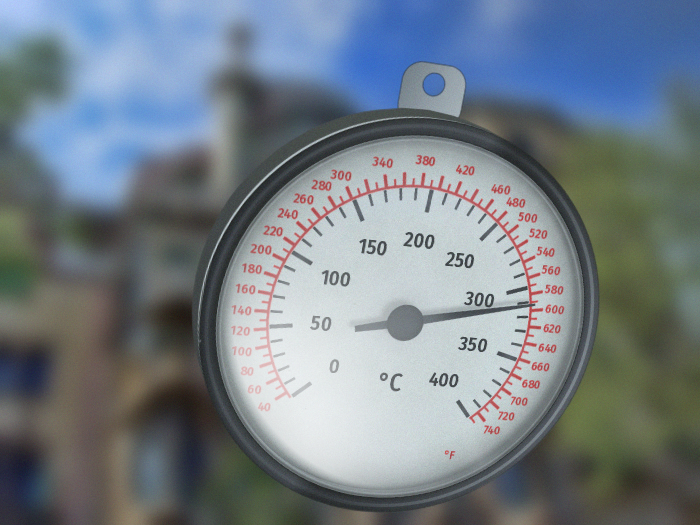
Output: 310
